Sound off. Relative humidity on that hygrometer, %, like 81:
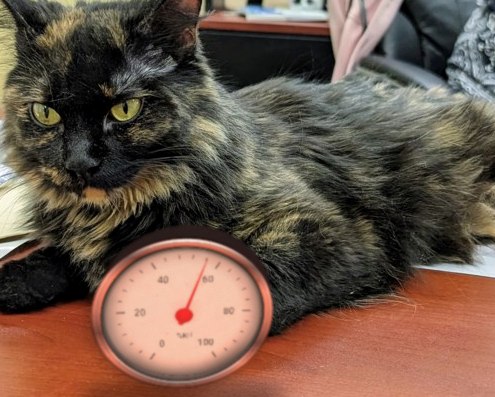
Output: 56
